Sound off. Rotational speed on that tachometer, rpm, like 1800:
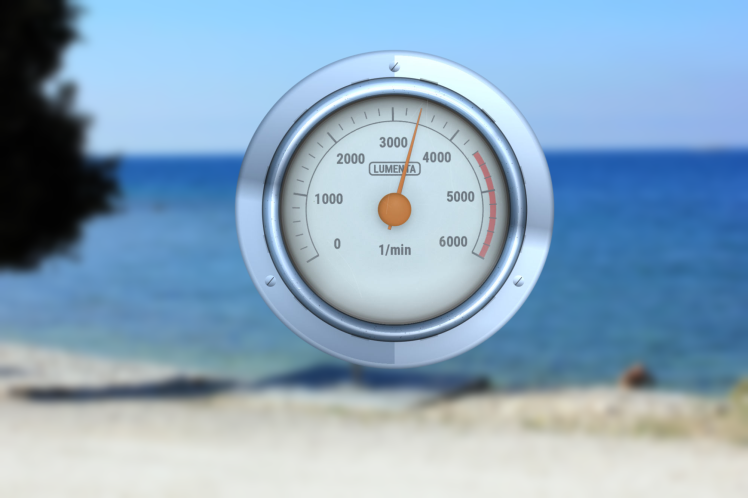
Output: 3400
